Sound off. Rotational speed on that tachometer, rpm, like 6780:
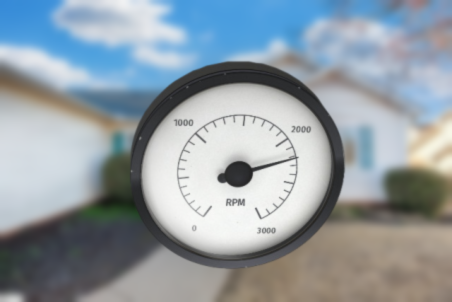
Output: 2200
